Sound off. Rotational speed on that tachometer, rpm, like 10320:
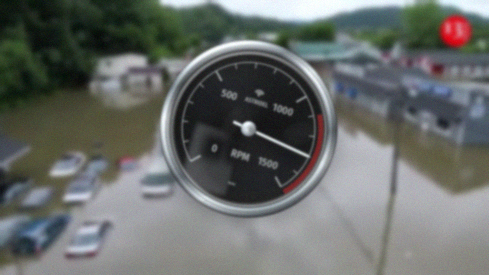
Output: 1300
